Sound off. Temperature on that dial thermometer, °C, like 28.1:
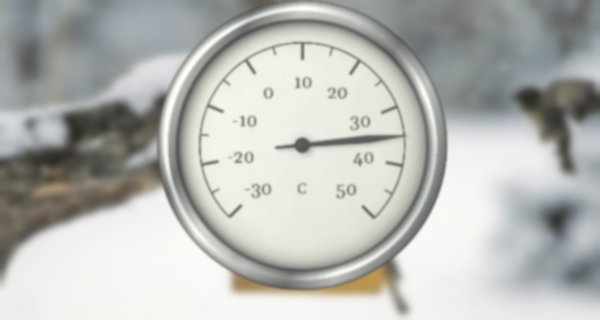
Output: 35
